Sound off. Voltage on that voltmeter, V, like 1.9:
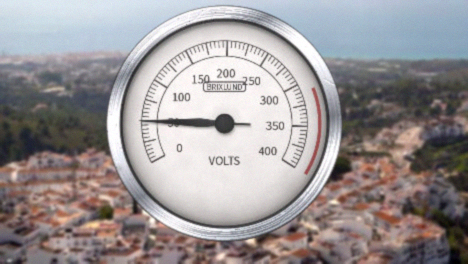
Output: 50
